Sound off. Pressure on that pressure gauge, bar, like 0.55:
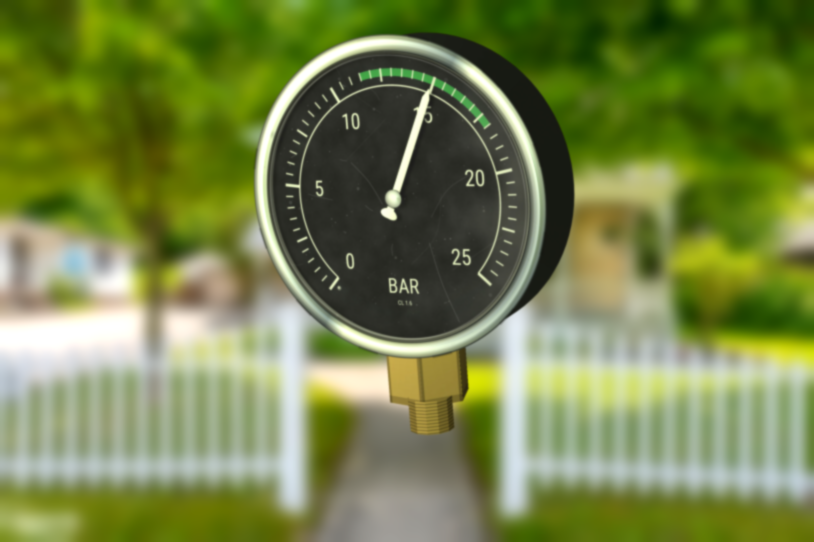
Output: 15
